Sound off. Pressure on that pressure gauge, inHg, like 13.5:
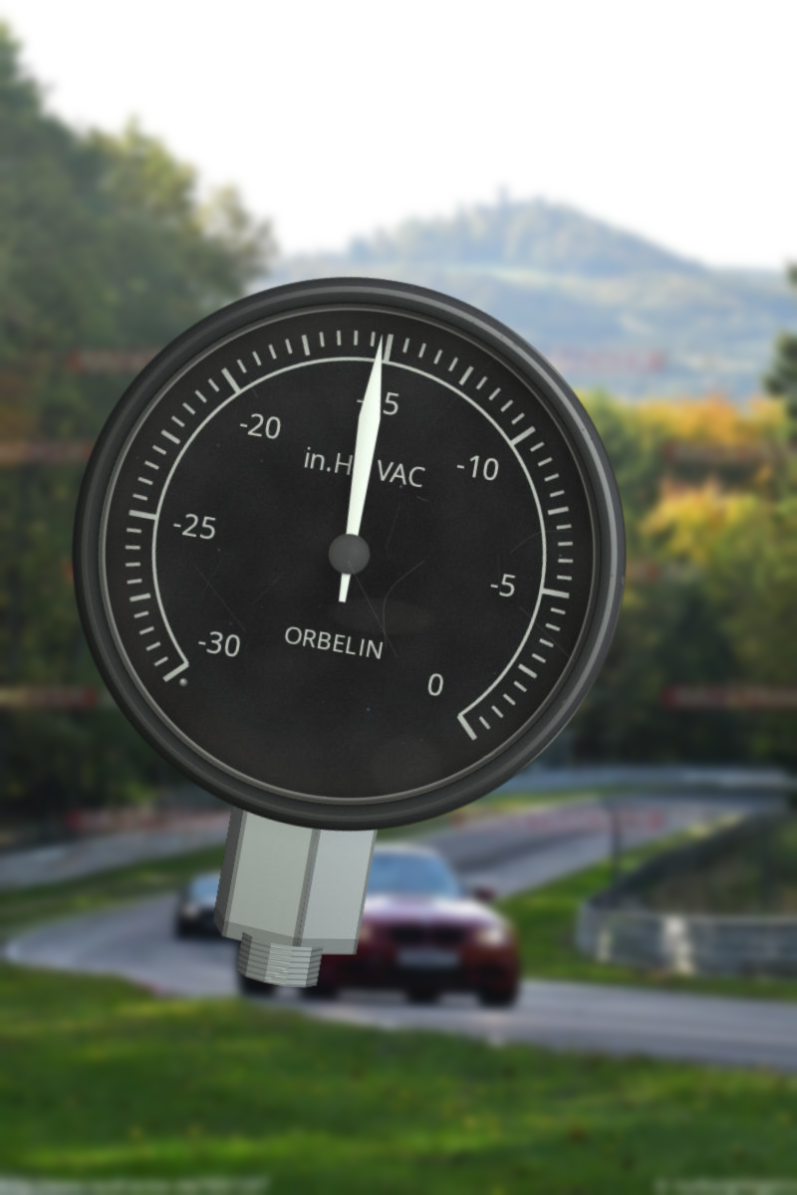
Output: -15.25
